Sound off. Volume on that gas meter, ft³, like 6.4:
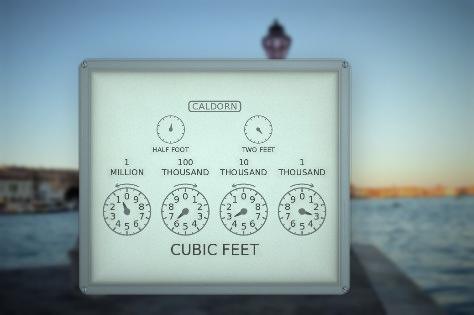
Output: 63300
